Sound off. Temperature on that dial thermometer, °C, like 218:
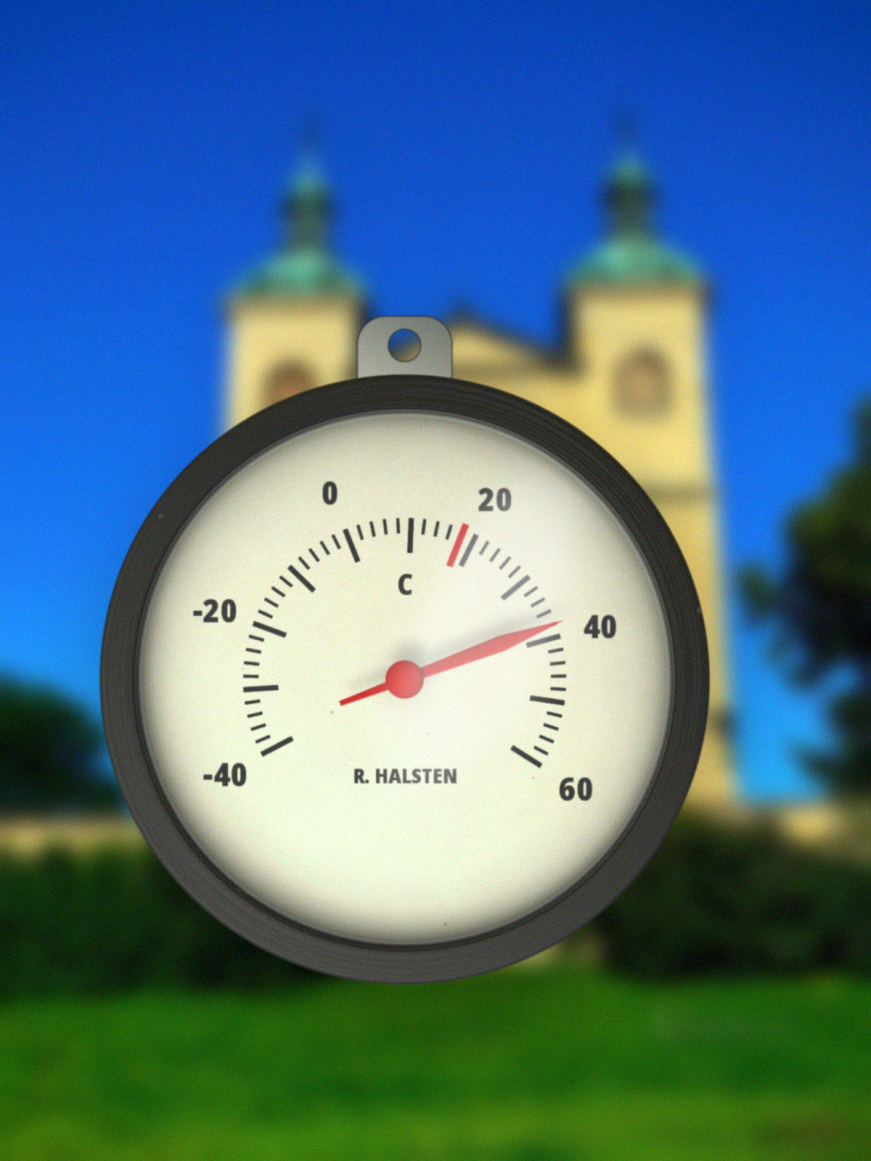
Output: 38
